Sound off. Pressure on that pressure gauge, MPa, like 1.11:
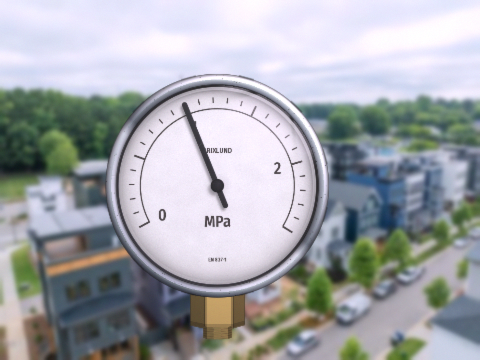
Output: 1
